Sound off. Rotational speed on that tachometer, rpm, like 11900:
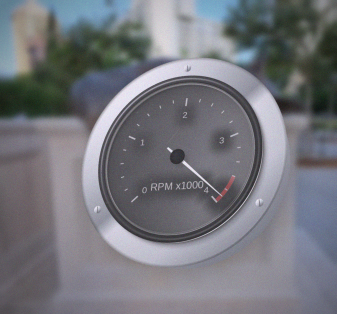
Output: 3900
